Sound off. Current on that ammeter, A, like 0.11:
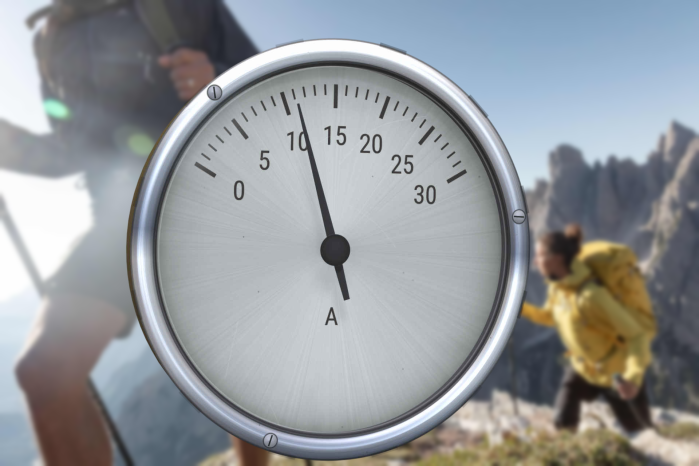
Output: 11
